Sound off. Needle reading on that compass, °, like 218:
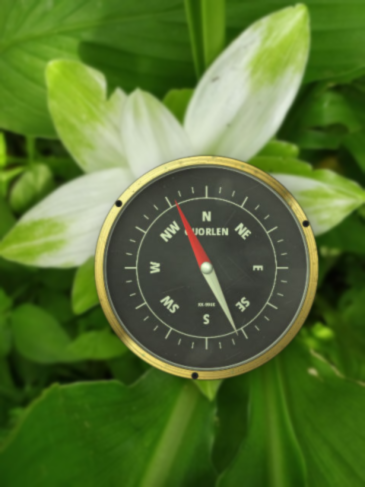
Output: 335
